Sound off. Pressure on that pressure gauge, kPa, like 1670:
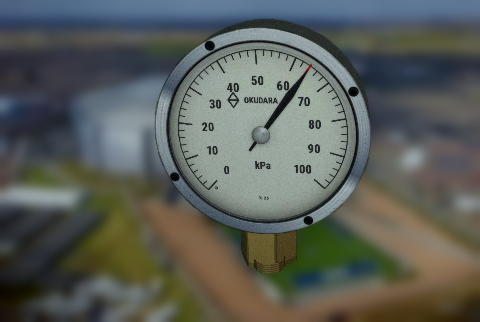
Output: 64
